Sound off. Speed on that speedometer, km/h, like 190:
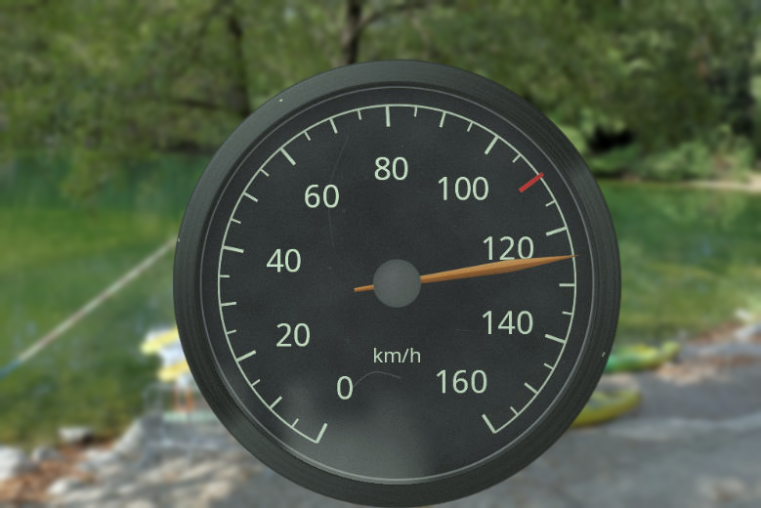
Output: 125
